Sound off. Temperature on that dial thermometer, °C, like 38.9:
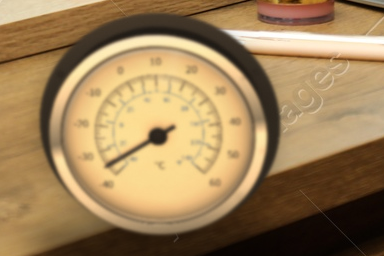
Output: -35
